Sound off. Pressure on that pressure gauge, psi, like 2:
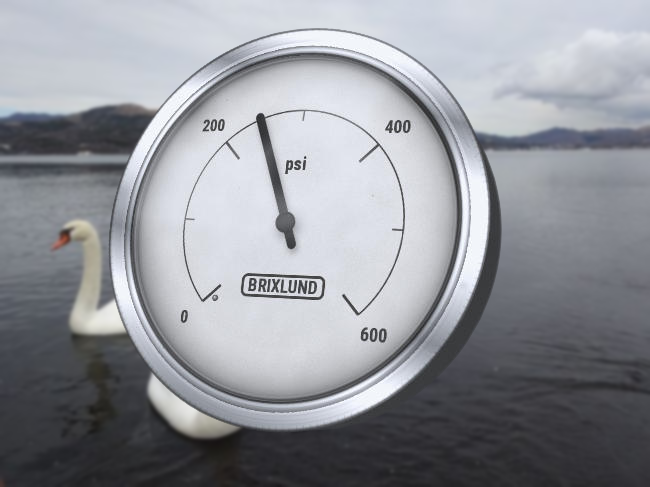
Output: 250
